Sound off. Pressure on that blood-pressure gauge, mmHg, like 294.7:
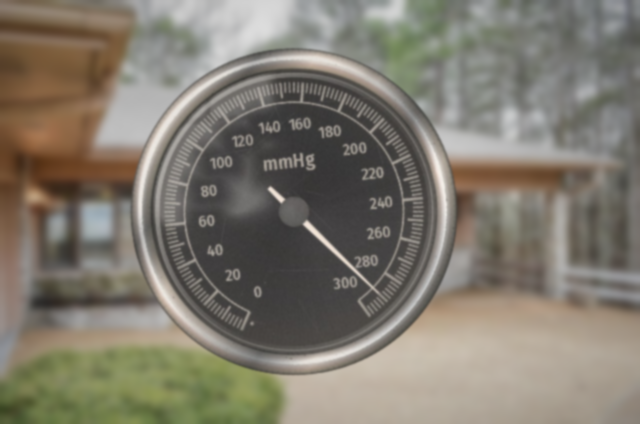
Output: 290
